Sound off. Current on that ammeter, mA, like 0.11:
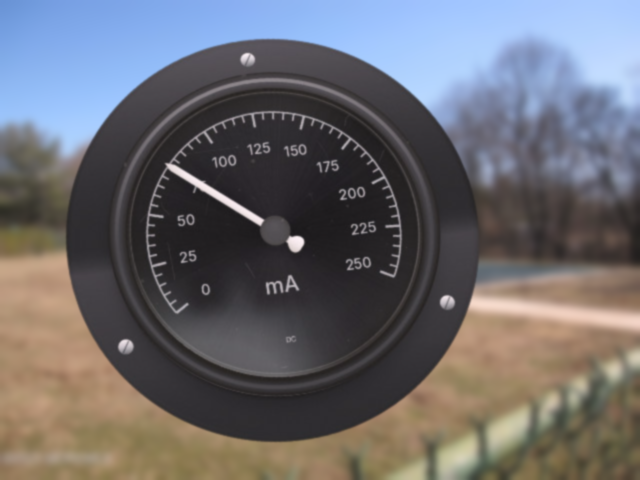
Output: 75
